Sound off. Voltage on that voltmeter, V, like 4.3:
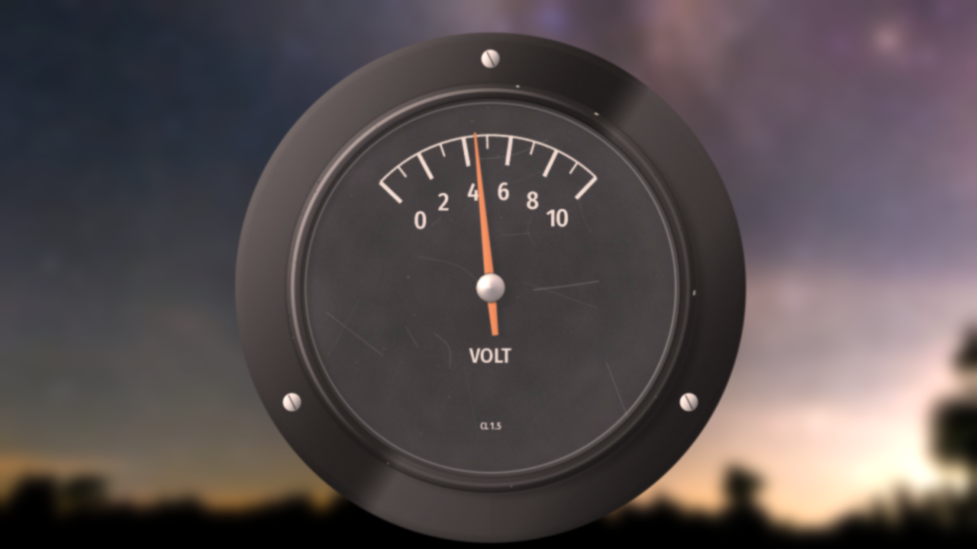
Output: 4.5
